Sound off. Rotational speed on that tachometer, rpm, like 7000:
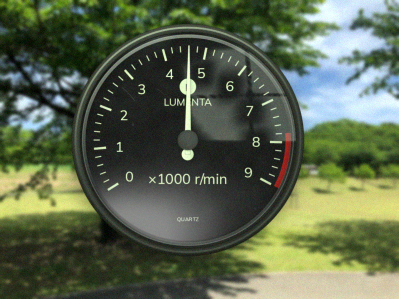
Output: 4600
